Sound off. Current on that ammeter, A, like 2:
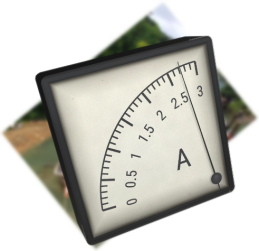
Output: 2.7
